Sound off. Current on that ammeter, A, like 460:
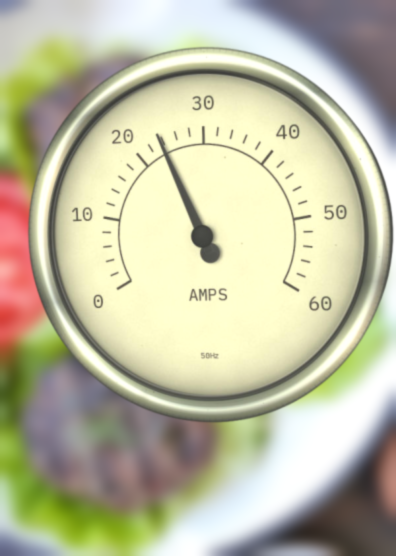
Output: 24
